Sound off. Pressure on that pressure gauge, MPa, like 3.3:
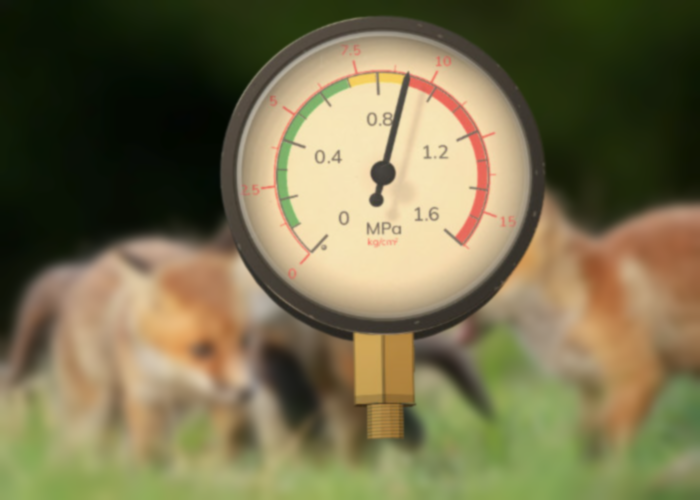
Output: 0.9
